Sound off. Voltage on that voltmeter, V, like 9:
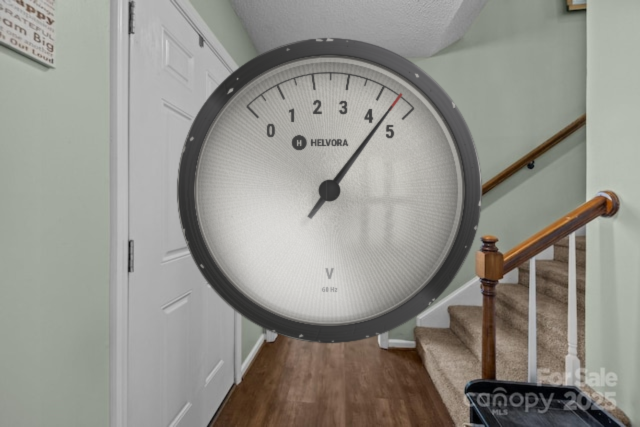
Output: 4.5
